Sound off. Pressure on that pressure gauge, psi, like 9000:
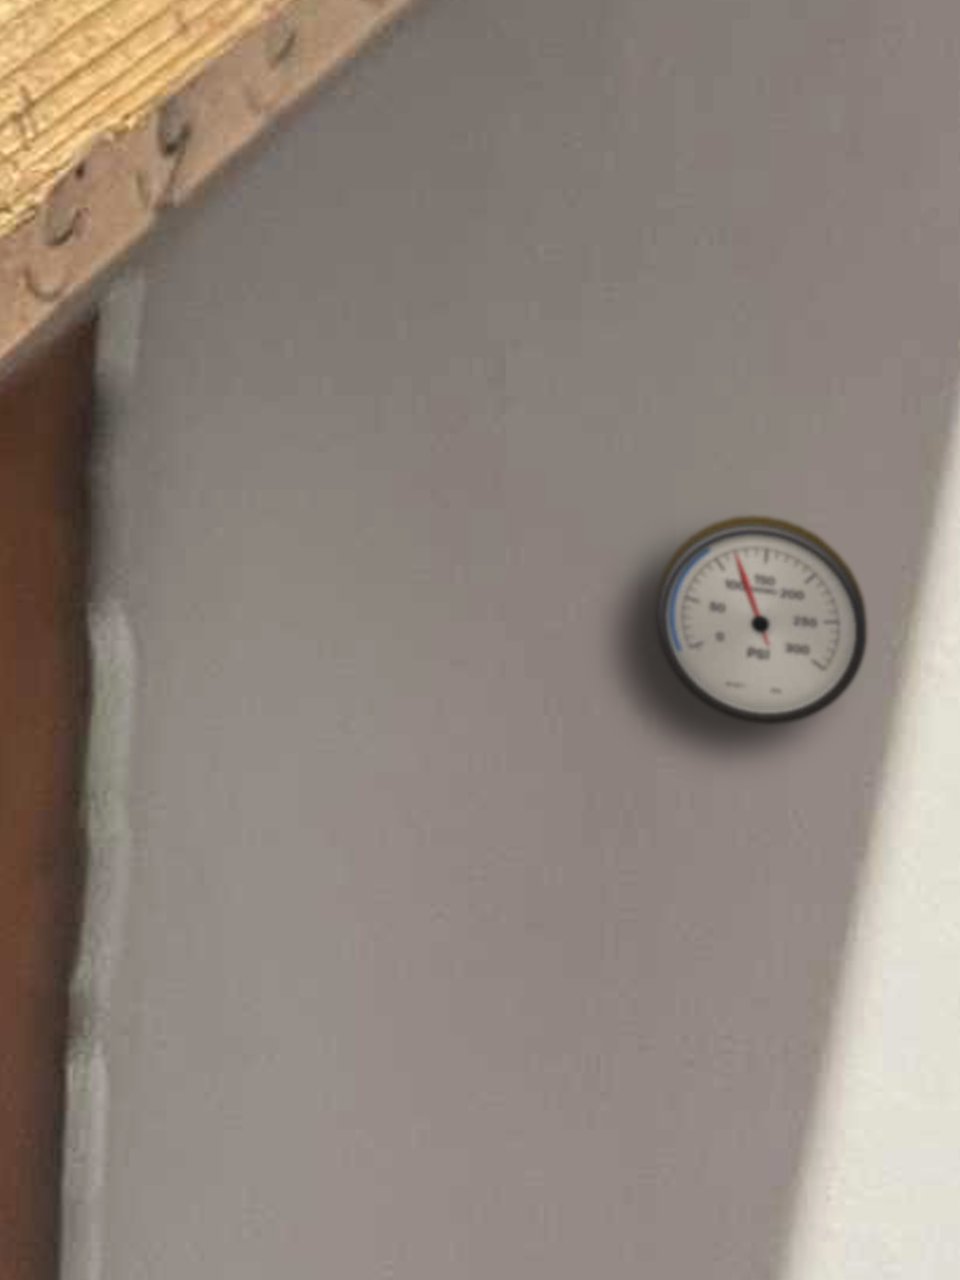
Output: 120
